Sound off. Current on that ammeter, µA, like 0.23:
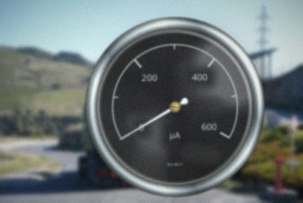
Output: 0
